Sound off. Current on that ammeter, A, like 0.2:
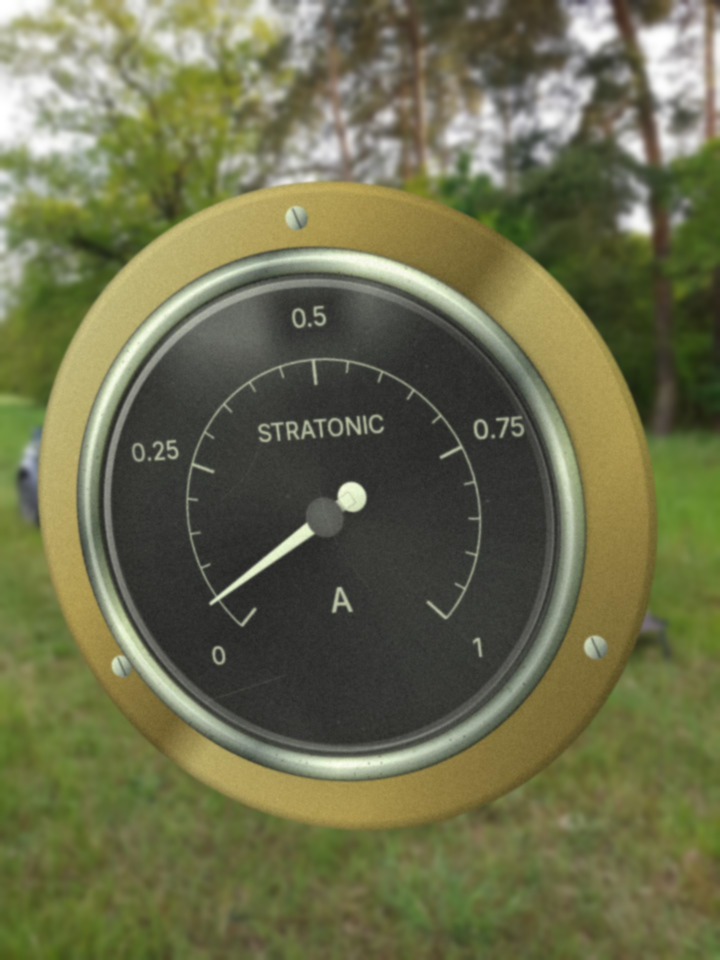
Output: 0.05
